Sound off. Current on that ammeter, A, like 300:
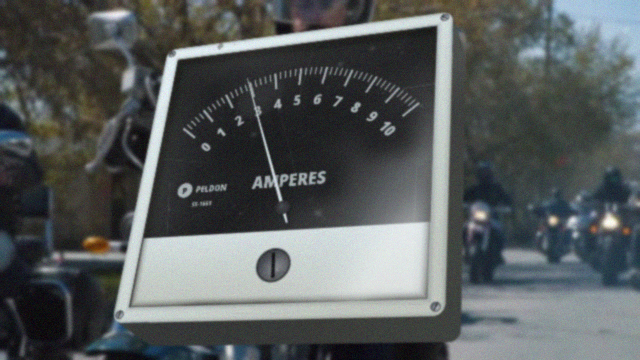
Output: 3
